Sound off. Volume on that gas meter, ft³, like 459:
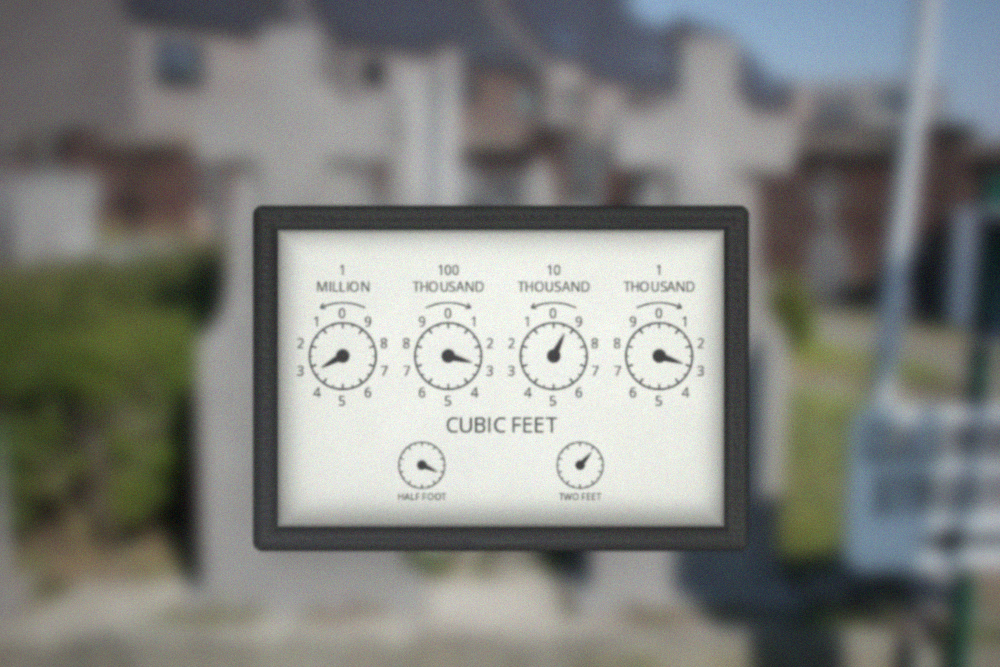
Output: 329300
